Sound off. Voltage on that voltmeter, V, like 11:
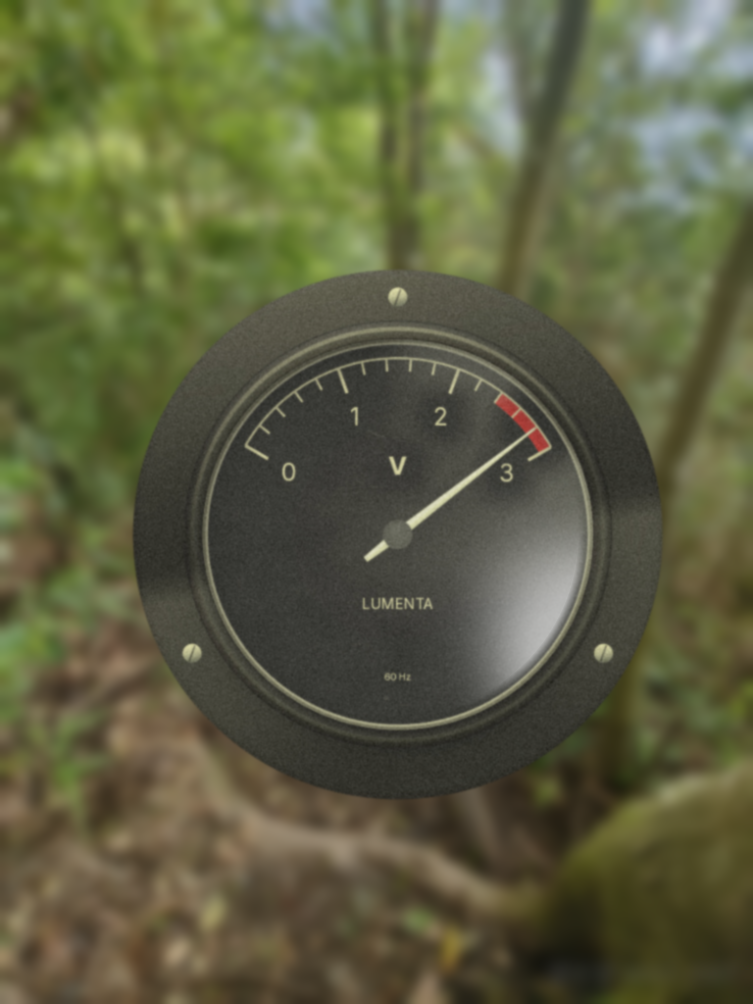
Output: 2.8
